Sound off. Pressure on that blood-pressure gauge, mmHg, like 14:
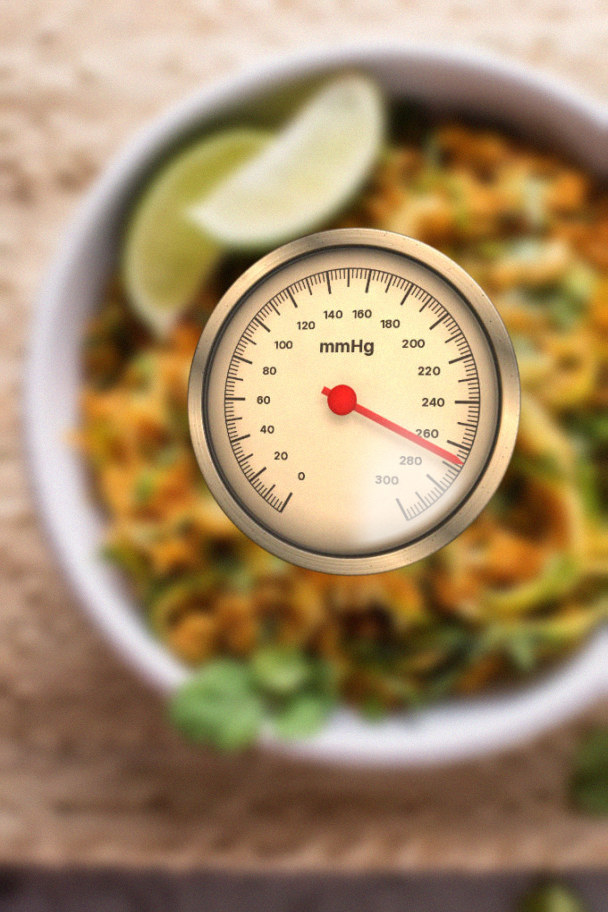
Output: 266
